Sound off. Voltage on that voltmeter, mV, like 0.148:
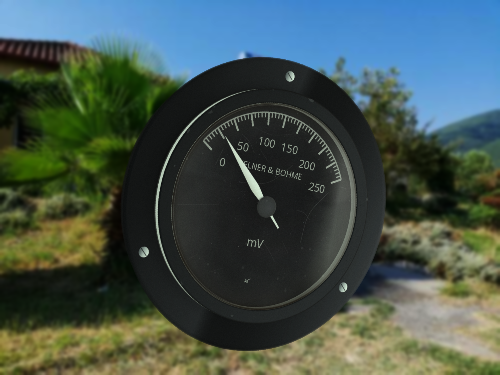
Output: 25
